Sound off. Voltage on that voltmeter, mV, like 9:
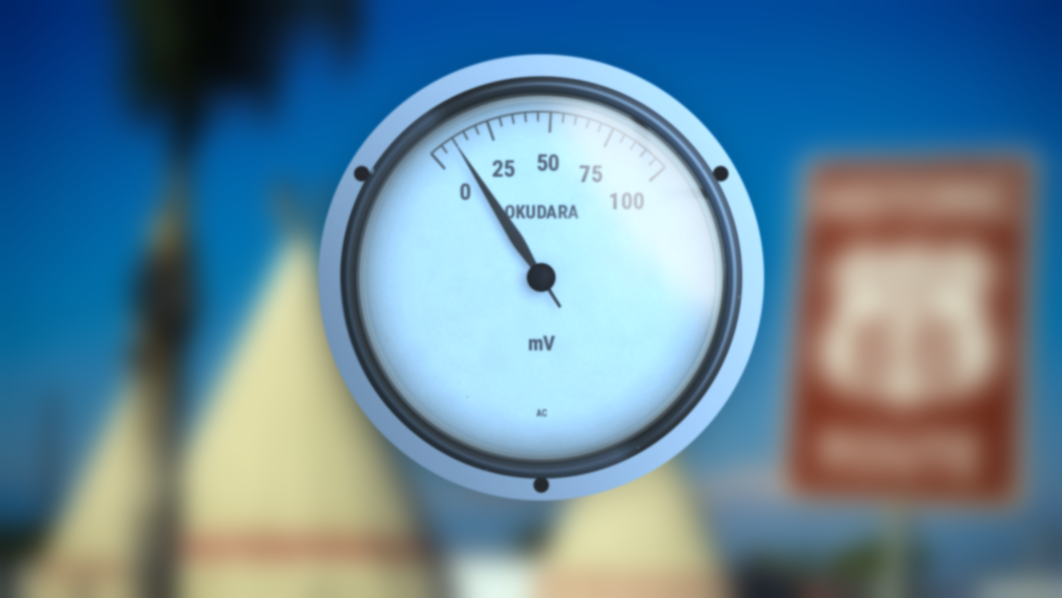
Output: 10
